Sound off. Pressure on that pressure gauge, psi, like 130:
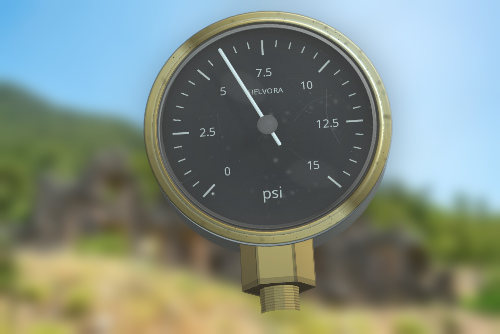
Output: 6
